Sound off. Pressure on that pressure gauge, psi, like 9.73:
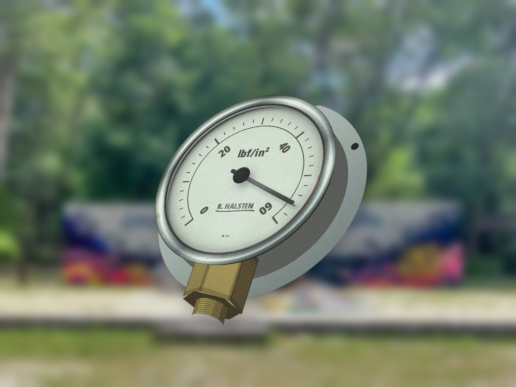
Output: 56
